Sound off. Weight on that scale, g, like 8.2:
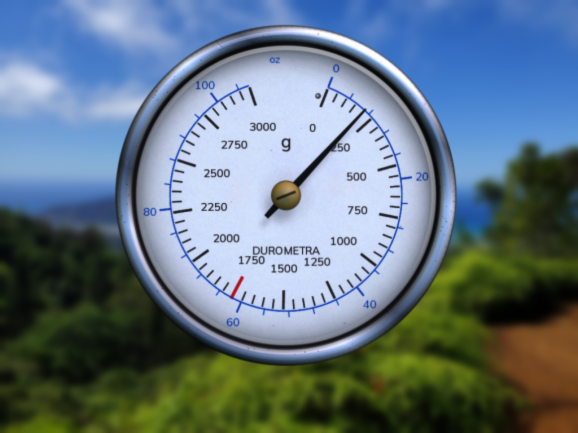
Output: 200
